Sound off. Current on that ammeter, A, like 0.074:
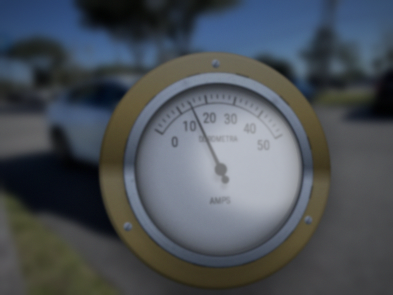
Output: 14
